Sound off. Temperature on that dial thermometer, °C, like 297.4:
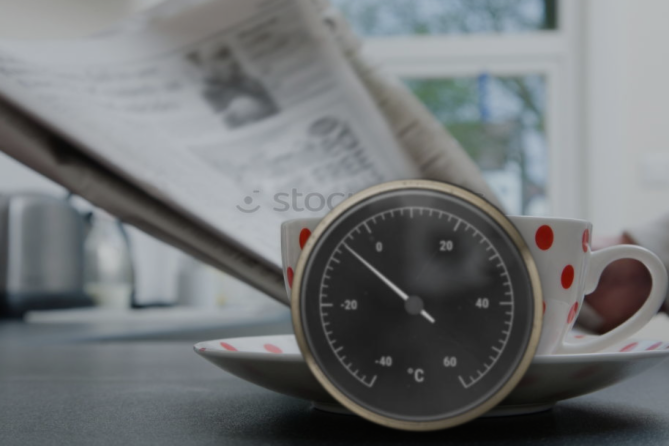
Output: -6
